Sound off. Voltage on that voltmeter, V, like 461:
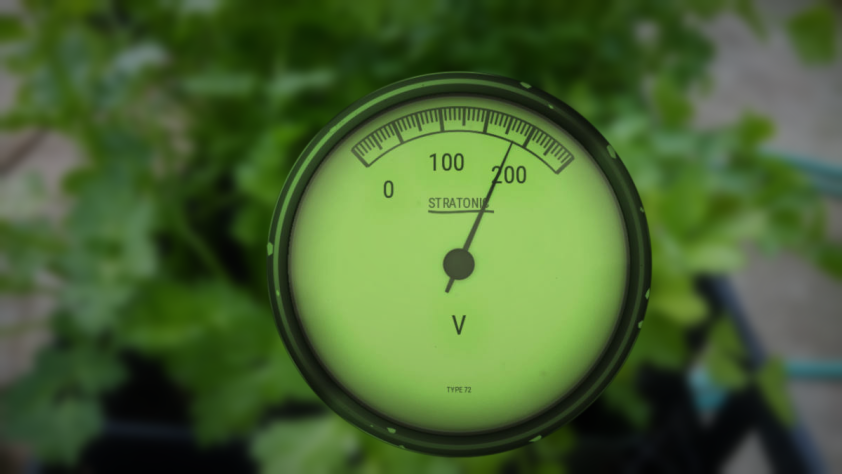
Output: 185
